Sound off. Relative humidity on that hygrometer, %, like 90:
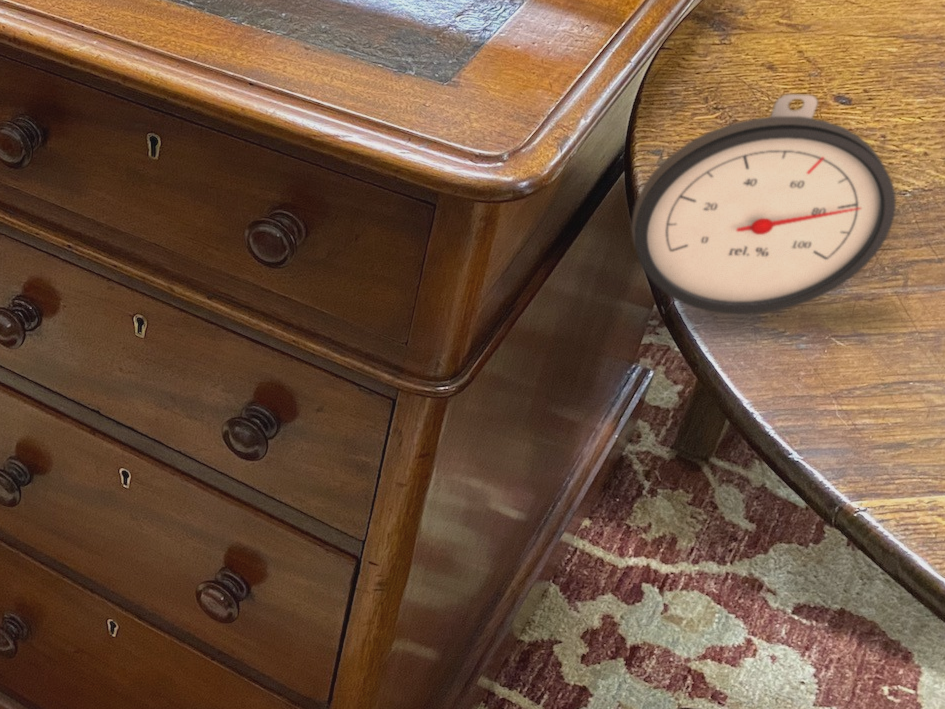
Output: 80
